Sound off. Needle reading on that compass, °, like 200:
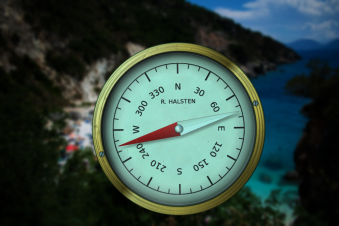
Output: 255
